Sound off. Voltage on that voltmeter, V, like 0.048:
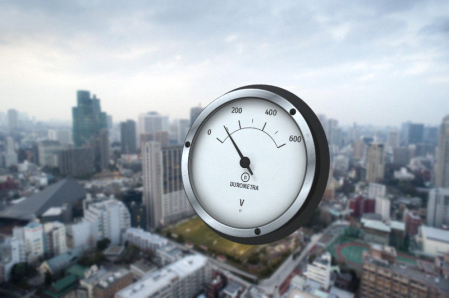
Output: 100
